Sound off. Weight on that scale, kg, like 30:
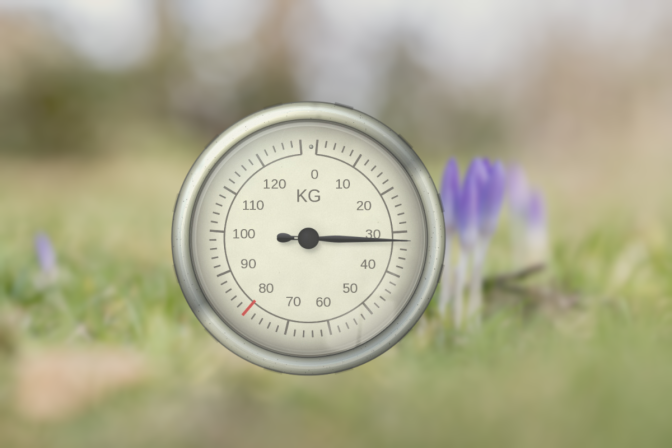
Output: 32
